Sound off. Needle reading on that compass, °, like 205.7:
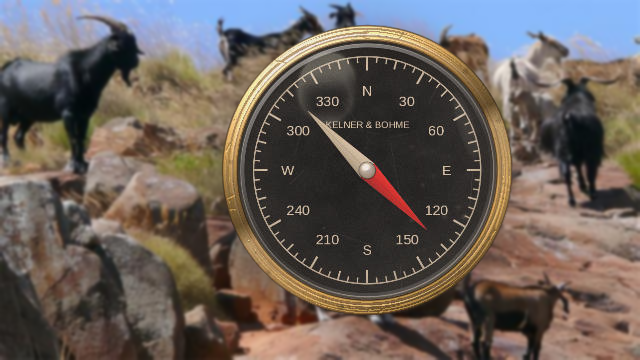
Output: 135
